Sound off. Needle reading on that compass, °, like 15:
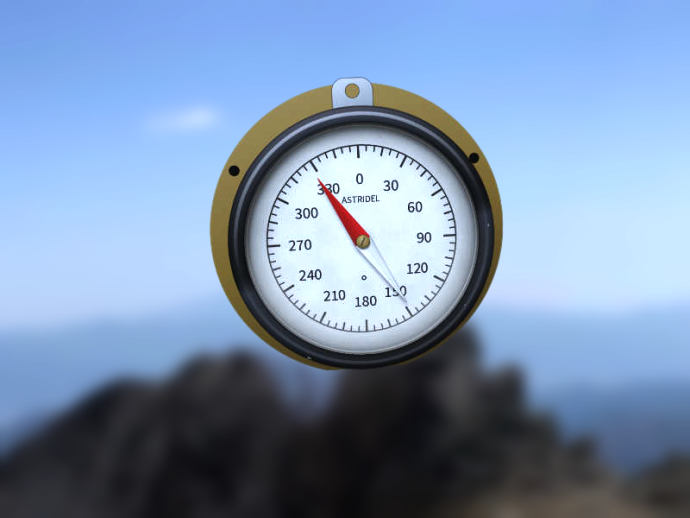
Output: 327.5
